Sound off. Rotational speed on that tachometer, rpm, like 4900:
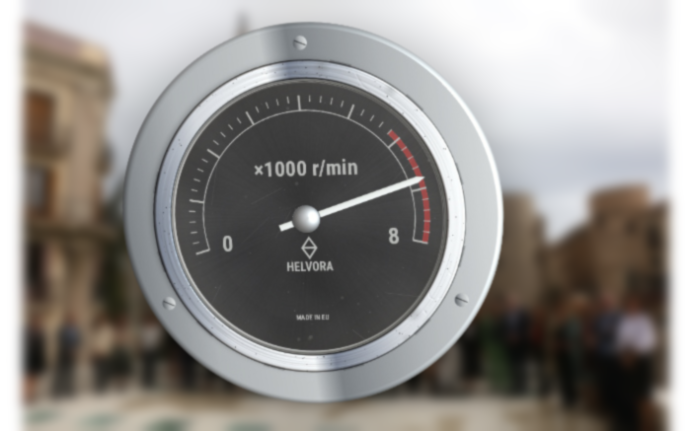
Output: 6800
